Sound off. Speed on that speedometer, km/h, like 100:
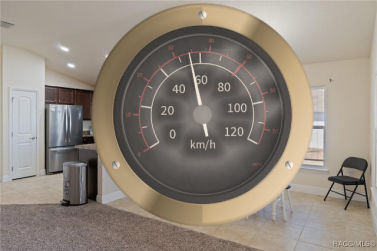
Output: 55
